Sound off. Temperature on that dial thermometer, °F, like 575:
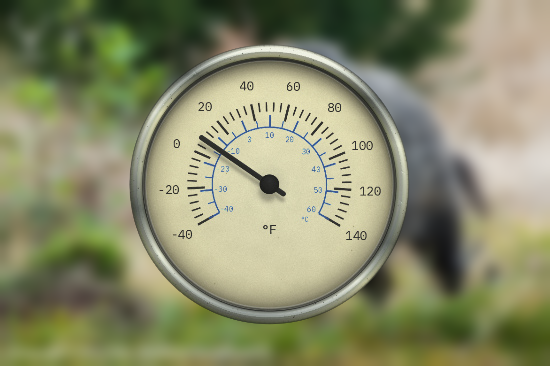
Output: 8
